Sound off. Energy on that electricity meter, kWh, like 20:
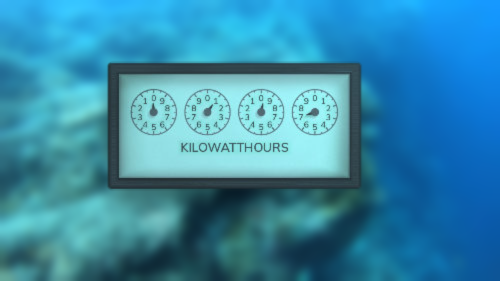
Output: 97
